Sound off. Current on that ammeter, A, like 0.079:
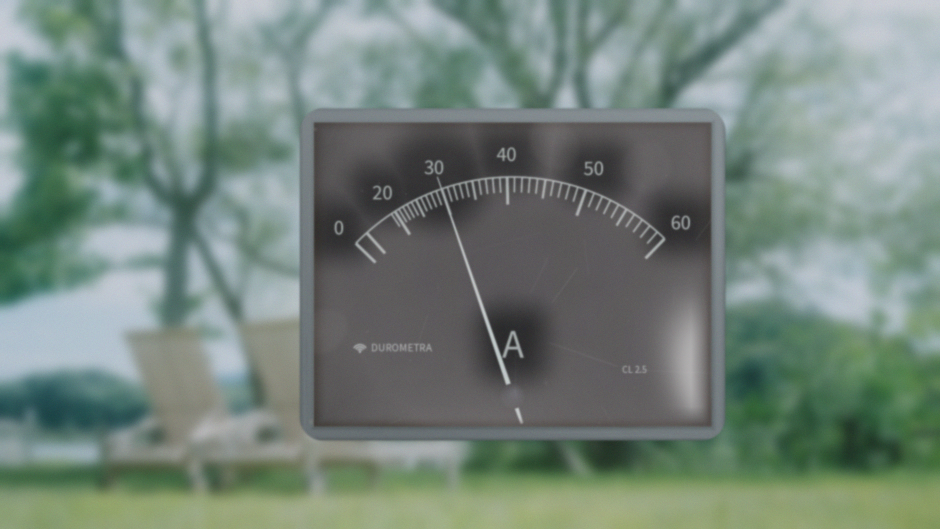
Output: 30
